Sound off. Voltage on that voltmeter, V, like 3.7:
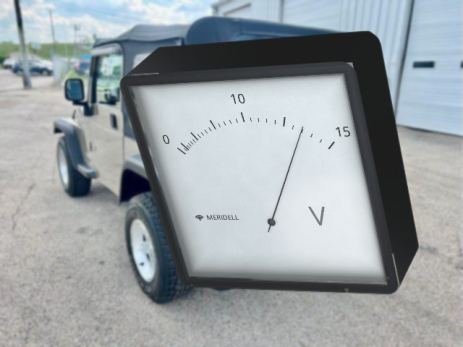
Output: 13.5
